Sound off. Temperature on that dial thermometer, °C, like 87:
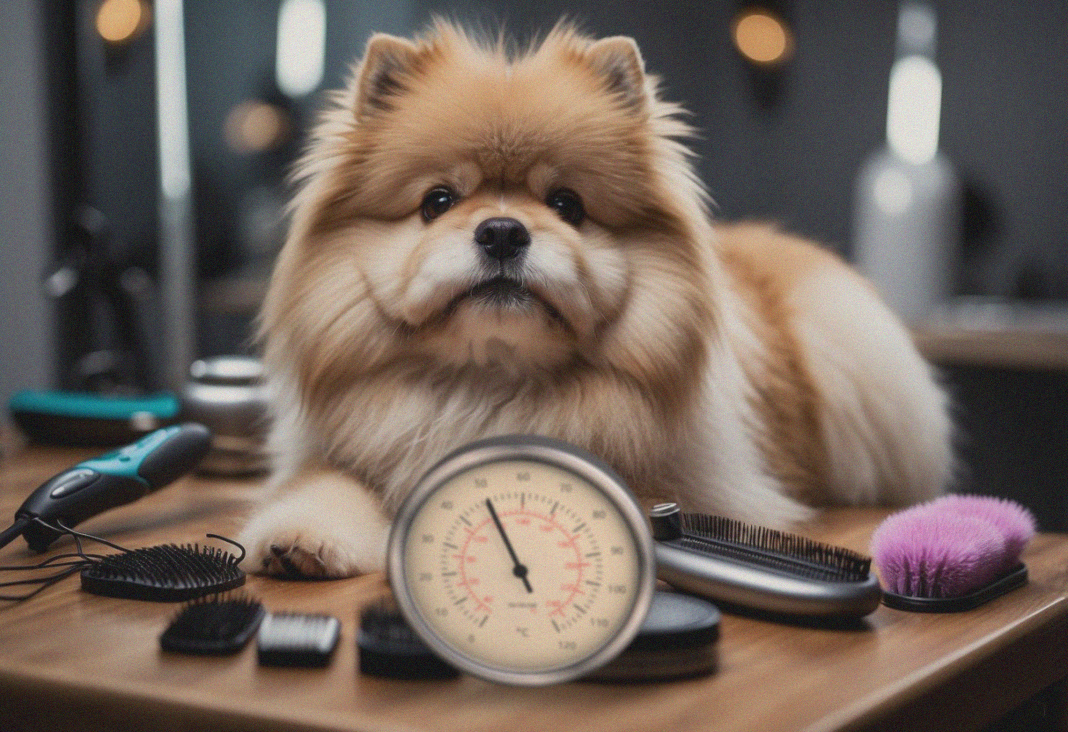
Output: 50
